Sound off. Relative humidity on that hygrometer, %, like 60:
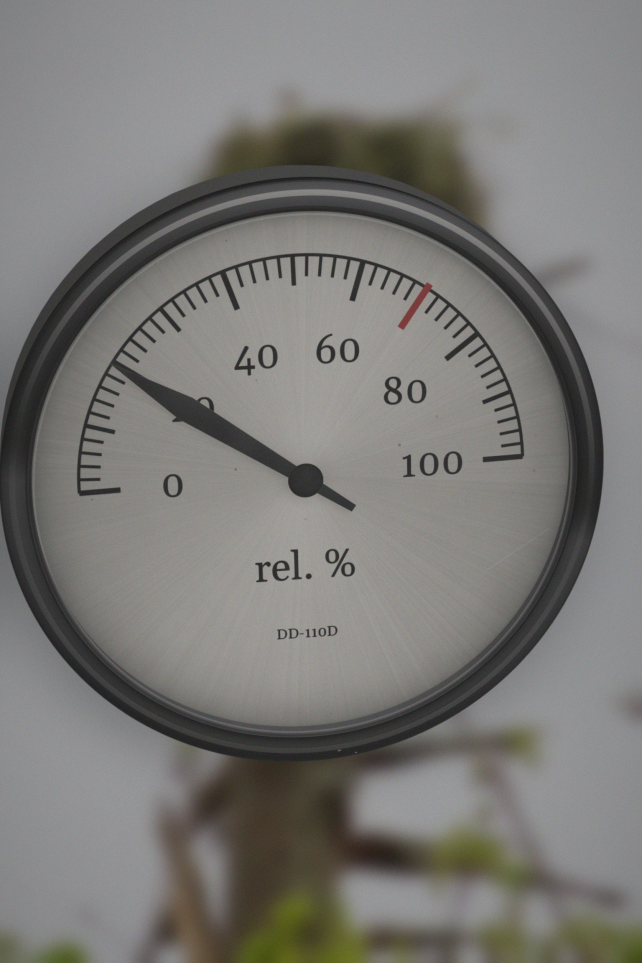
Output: 20
